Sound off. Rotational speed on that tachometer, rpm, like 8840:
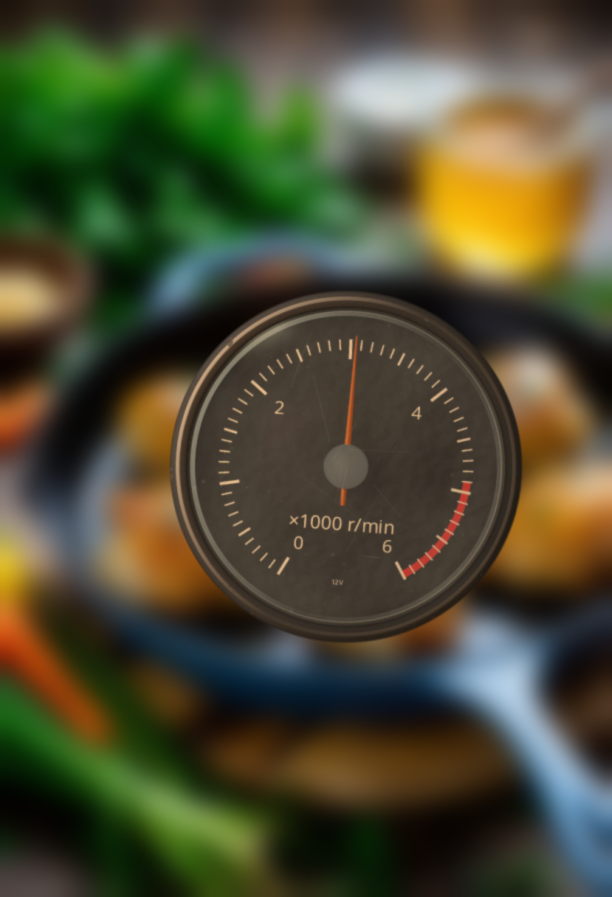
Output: 3050
